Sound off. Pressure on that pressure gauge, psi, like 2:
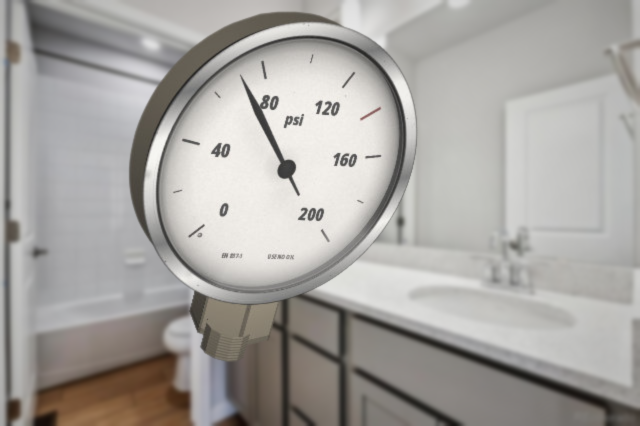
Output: 70
